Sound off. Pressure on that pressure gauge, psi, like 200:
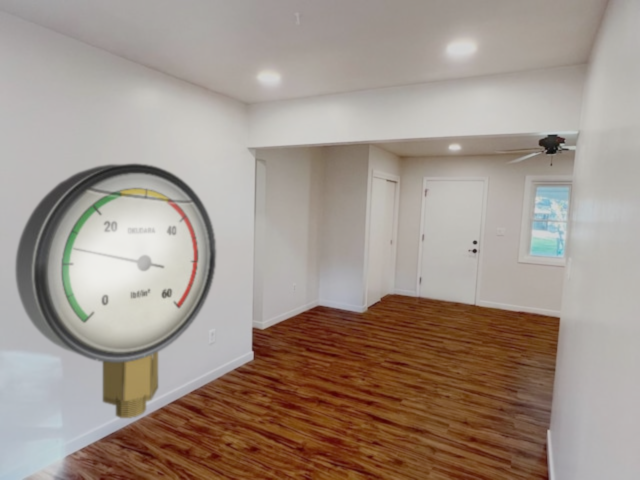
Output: 12.5
